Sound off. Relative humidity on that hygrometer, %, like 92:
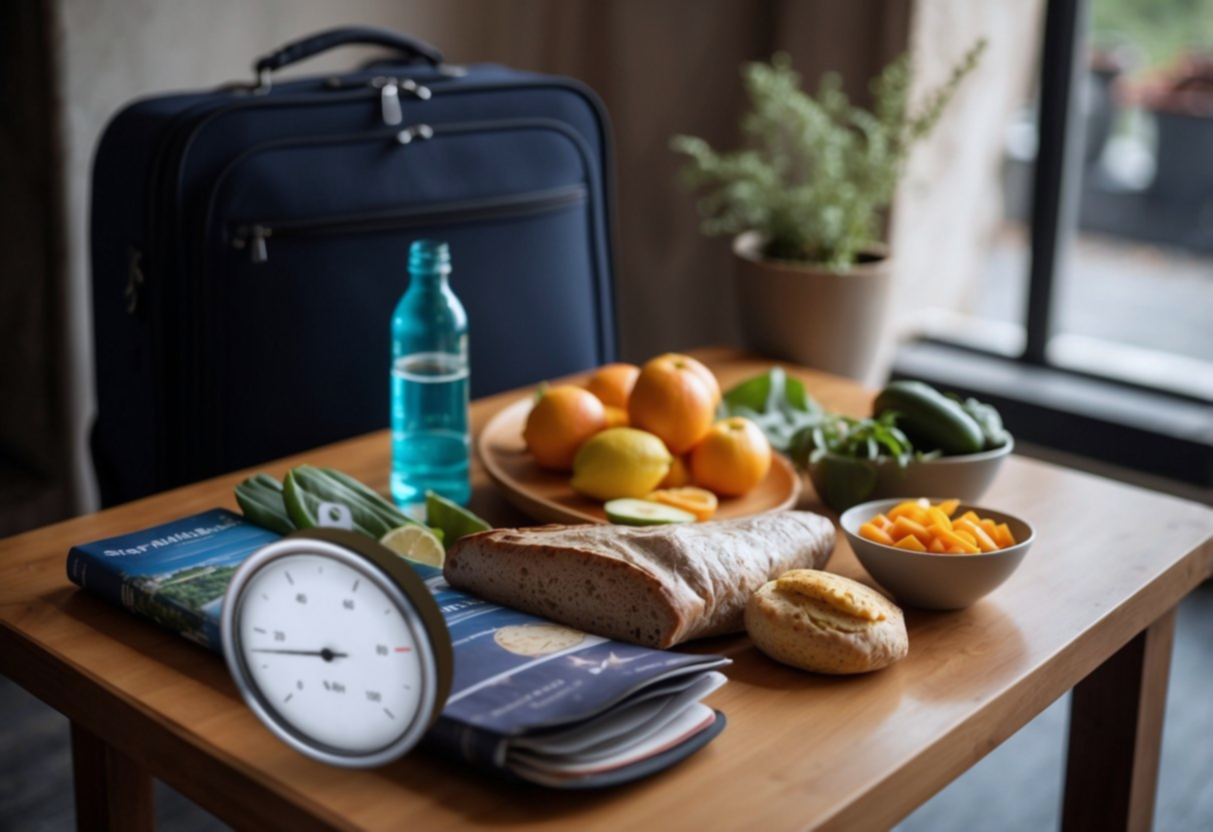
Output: 15
